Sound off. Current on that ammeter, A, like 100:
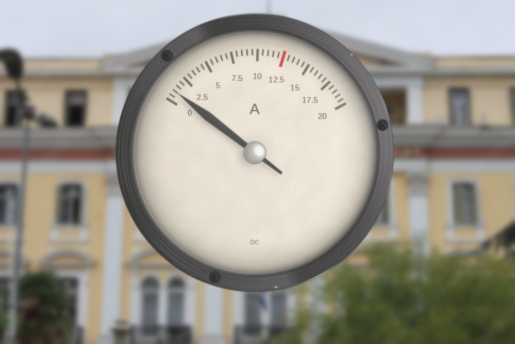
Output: 1
